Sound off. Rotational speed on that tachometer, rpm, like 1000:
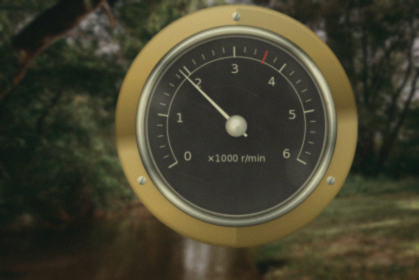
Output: 1900
